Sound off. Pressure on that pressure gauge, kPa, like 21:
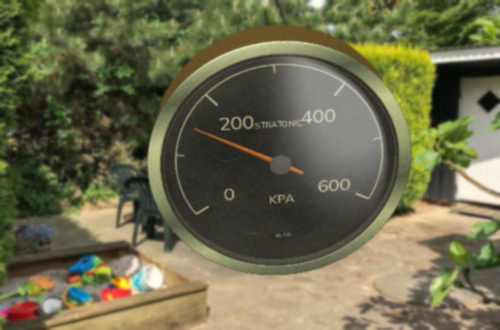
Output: 150
